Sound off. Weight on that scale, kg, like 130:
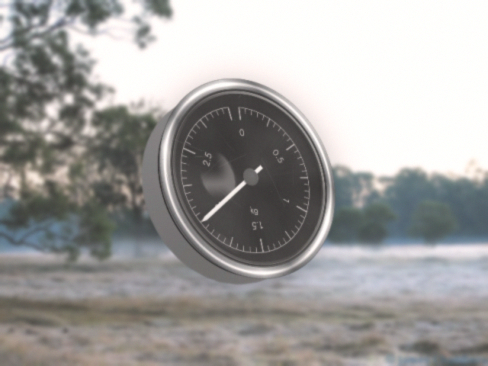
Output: 2
